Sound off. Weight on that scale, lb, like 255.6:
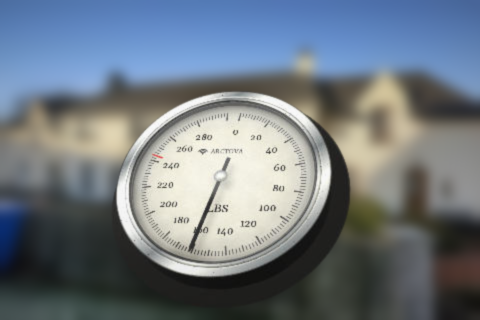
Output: 160
